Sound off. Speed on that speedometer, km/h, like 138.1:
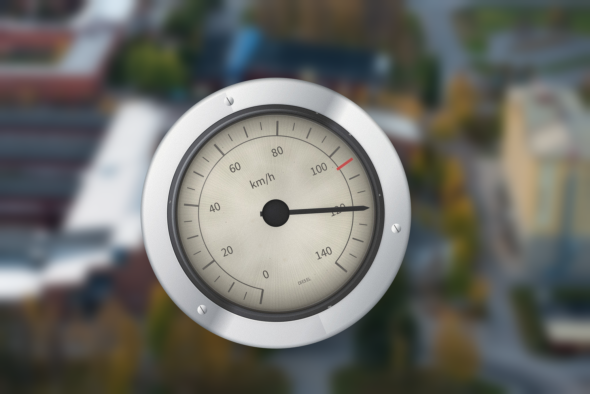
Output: 120
